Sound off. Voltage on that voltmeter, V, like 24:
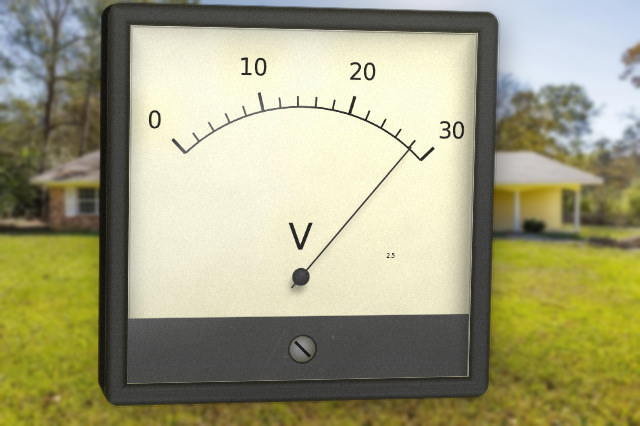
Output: 28
